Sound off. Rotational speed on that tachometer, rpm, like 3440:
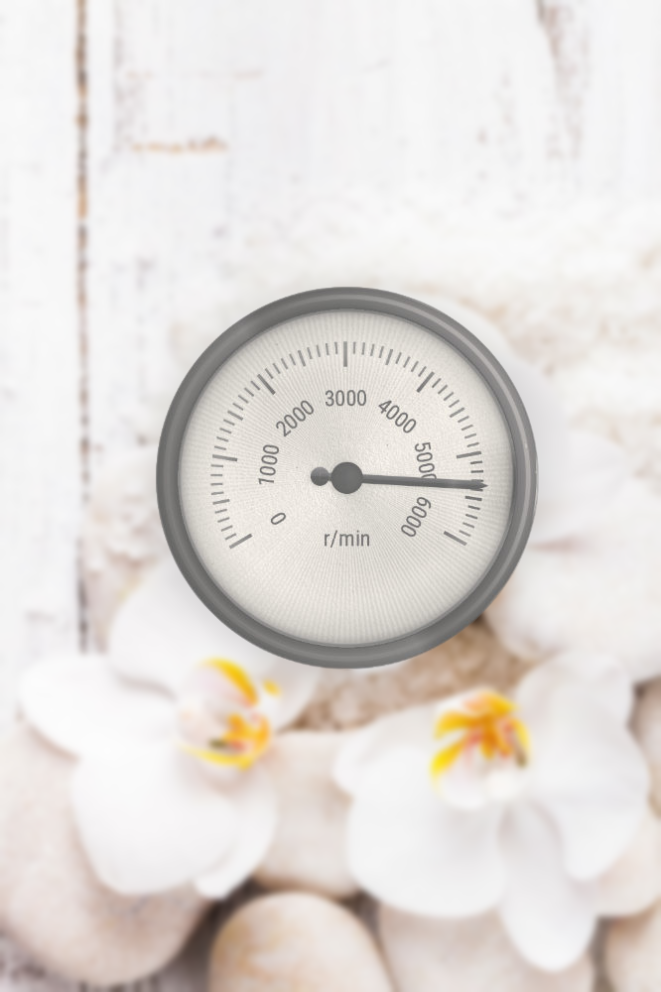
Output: 5350
